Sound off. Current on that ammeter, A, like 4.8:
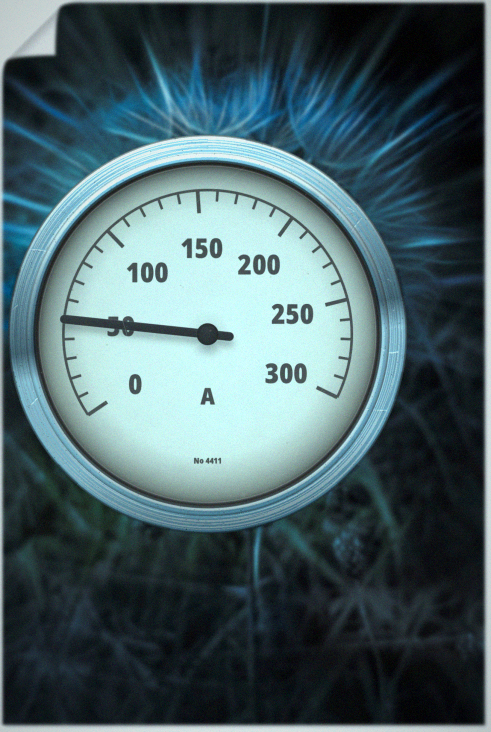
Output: 50
